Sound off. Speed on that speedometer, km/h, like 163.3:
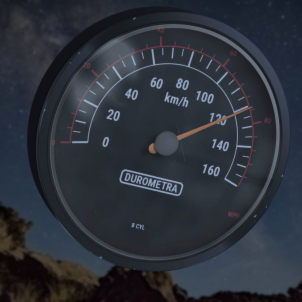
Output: 120
